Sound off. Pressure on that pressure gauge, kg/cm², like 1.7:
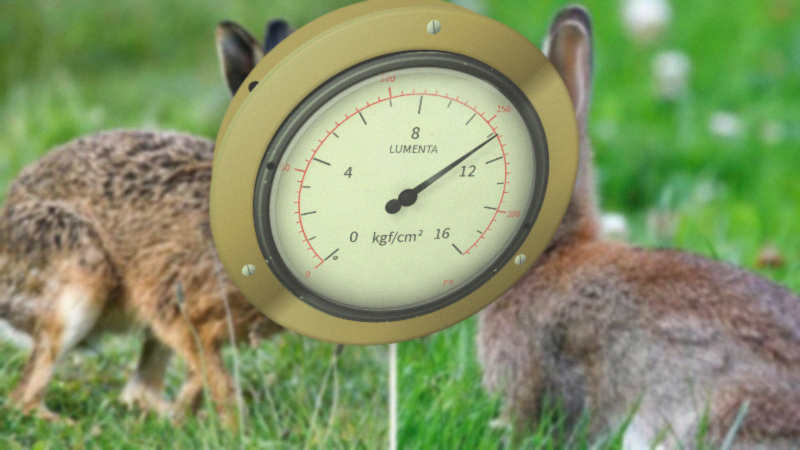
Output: 11
